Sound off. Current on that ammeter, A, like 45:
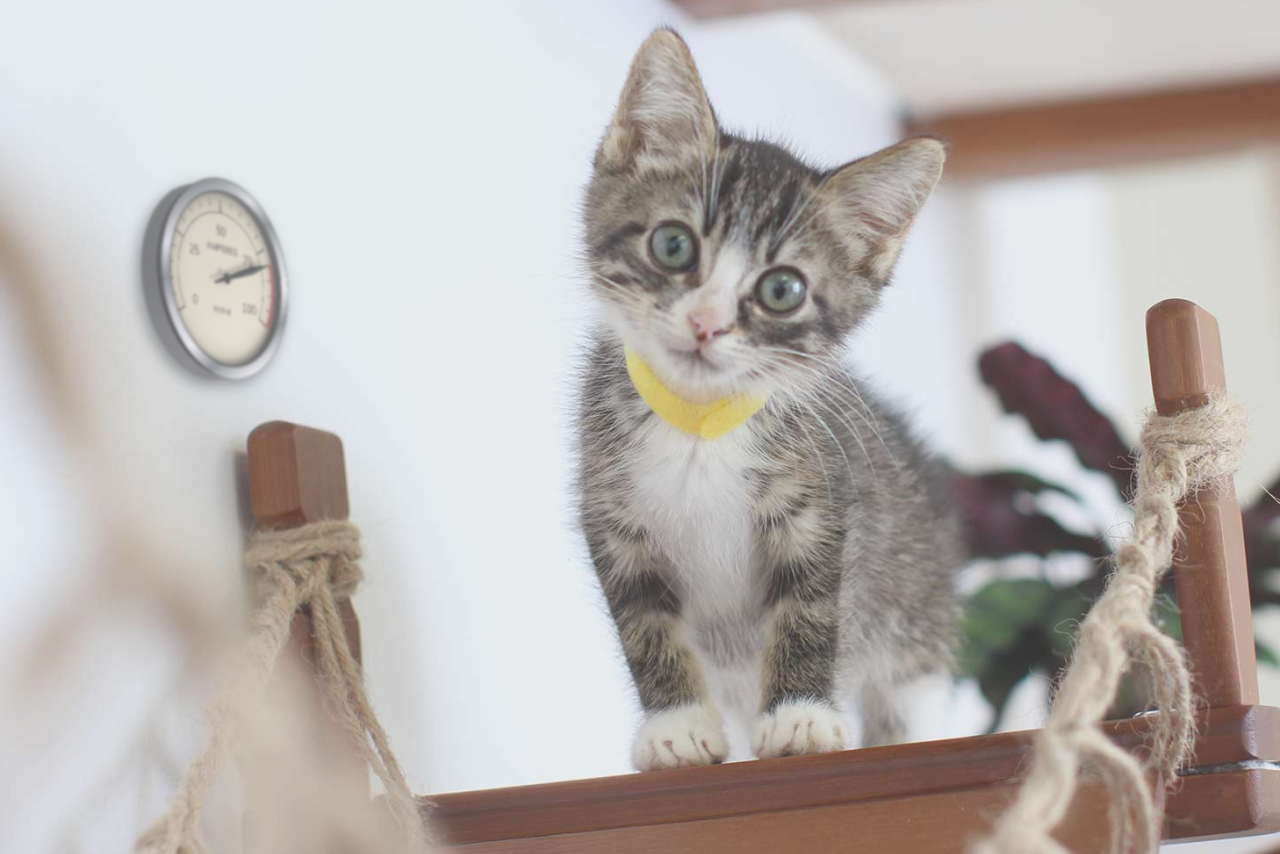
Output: 80
